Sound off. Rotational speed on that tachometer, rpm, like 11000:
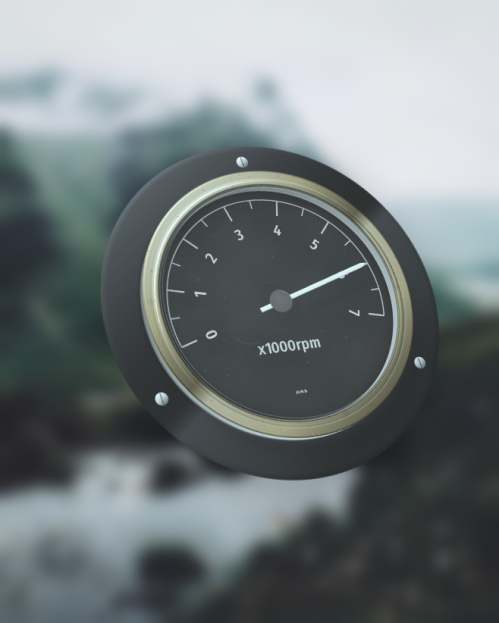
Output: 6000
